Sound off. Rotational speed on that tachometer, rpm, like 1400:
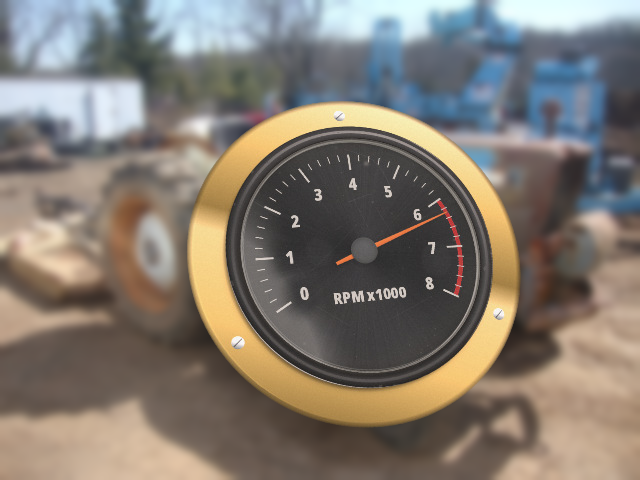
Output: 6300
